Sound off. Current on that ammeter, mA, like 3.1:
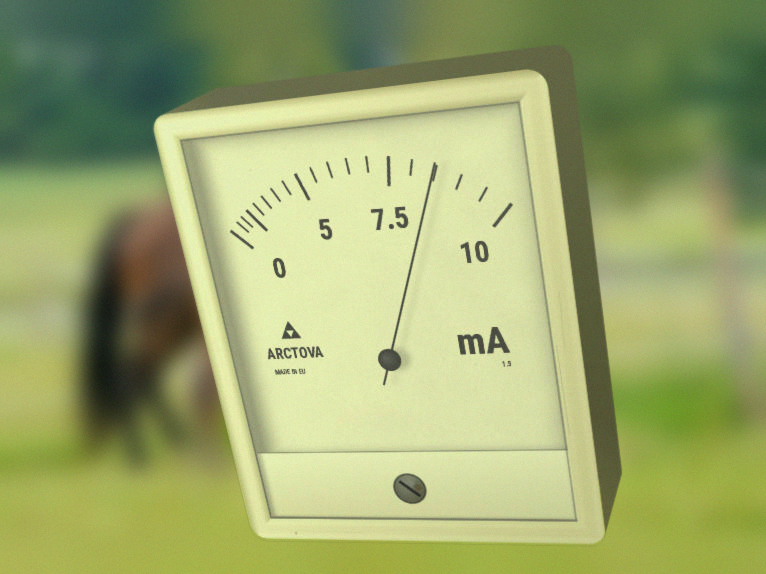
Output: 8.5
